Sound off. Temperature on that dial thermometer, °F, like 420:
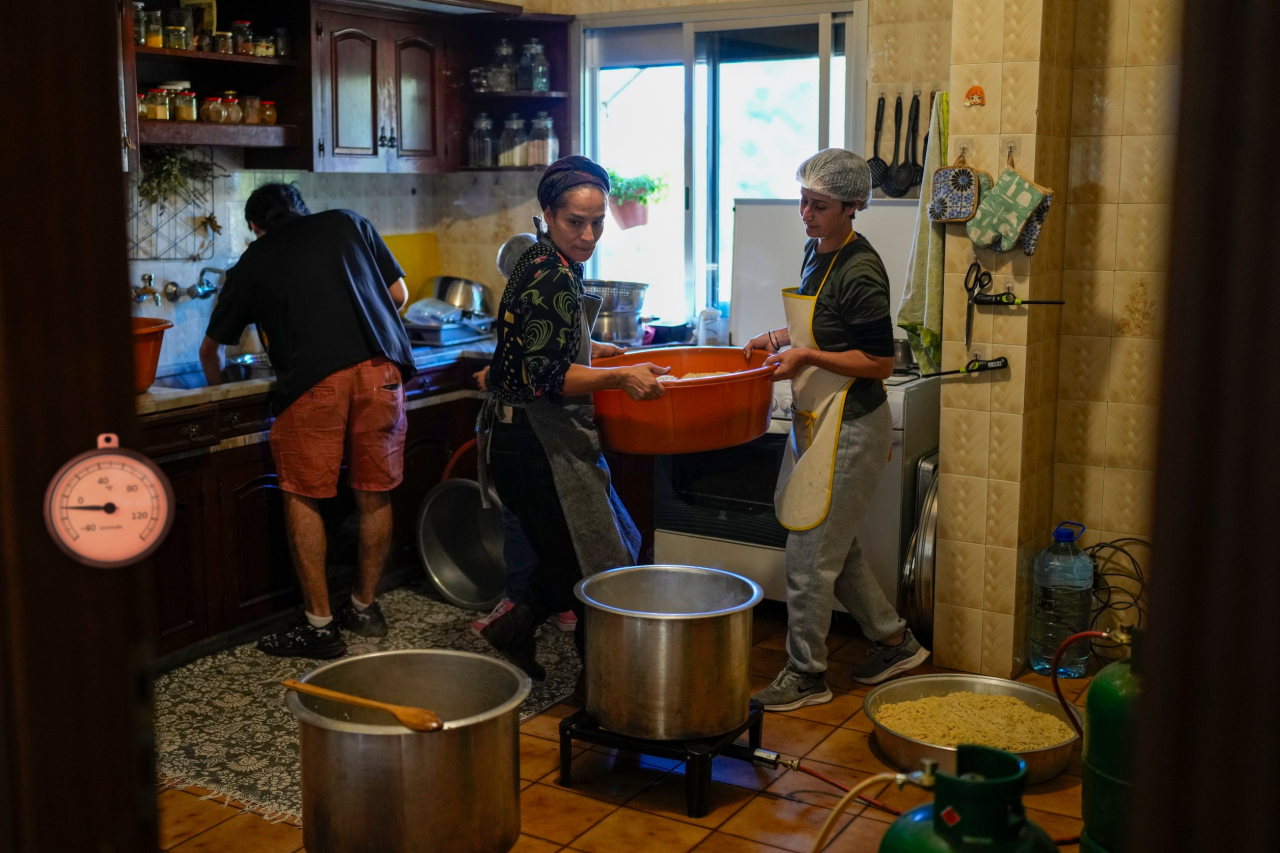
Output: -10
